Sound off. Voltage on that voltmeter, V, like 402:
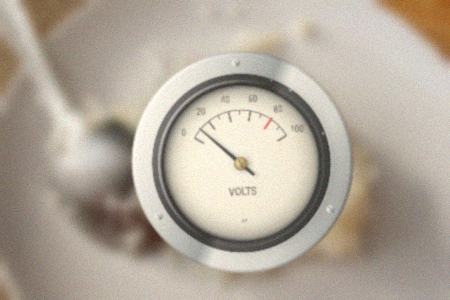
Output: 10
